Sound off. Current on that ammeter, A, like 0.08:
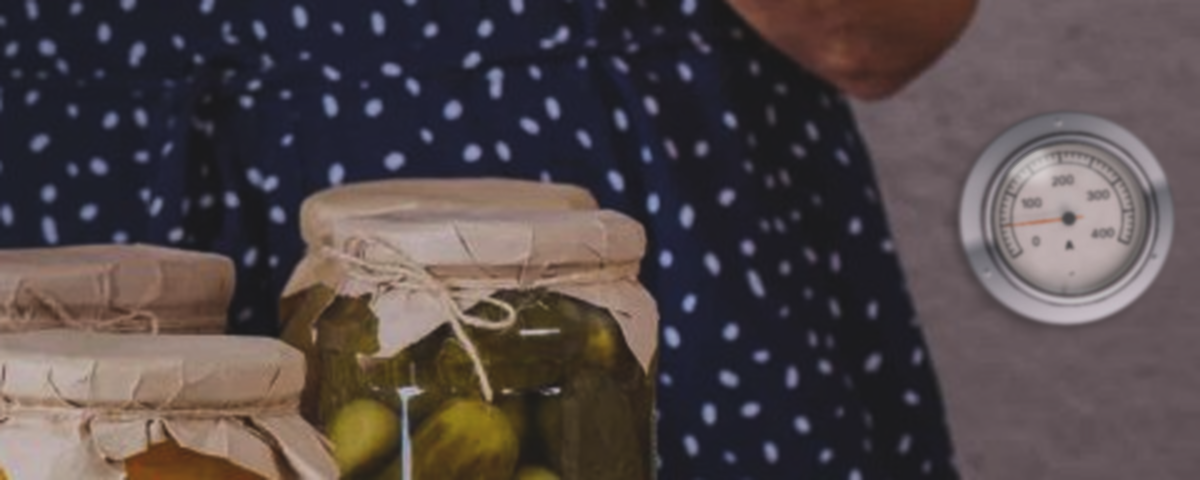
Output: 50
